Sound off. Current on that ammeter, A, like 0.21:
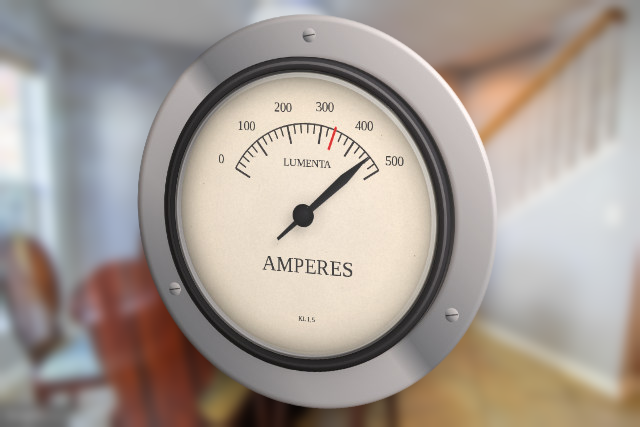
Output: 460
